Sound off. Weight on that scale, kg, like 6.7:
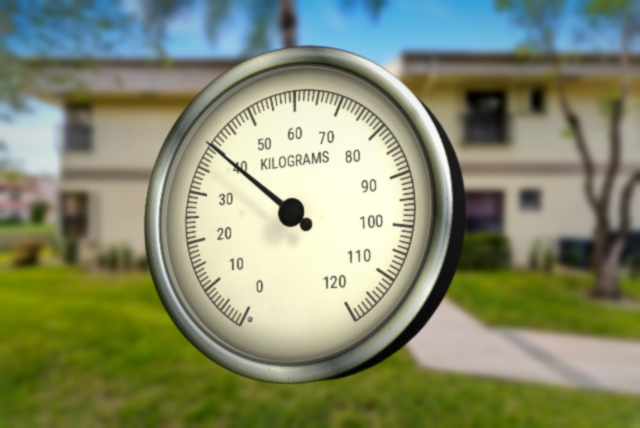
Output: 40
